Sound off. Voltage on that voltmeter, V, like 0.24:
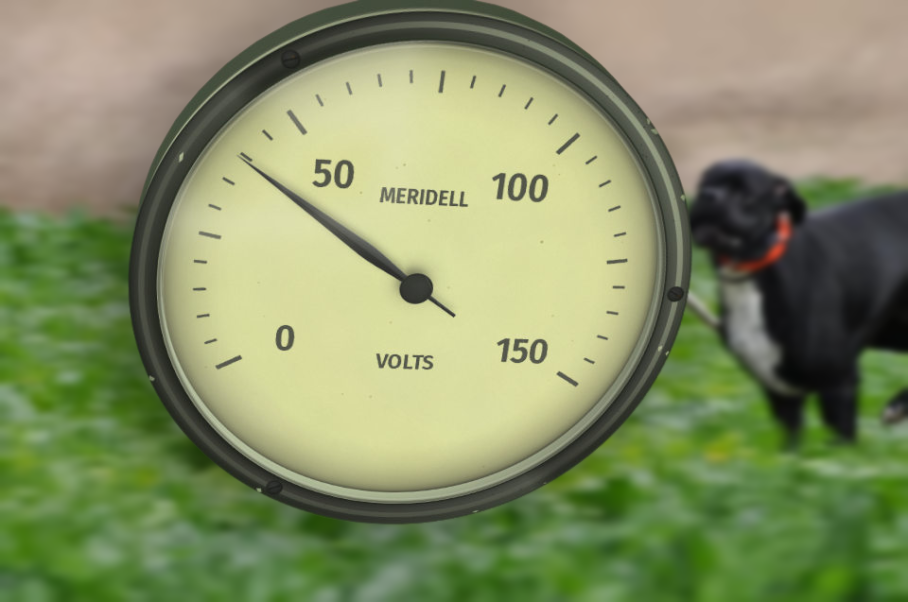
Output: 40
